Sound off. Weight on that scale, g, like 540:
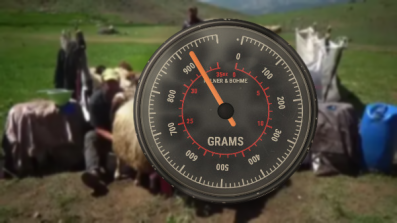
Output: 930
